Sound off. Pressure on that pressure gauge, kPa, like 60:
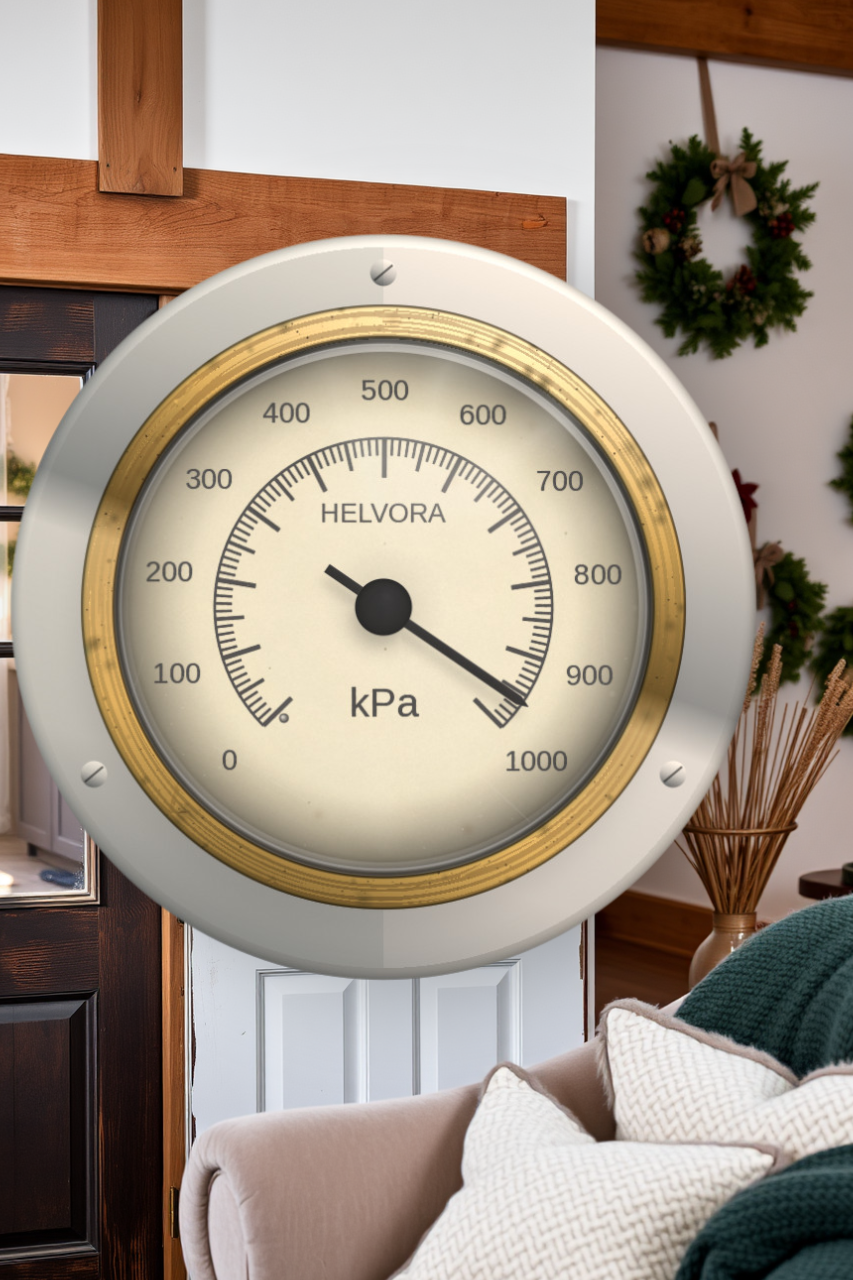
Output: 960
